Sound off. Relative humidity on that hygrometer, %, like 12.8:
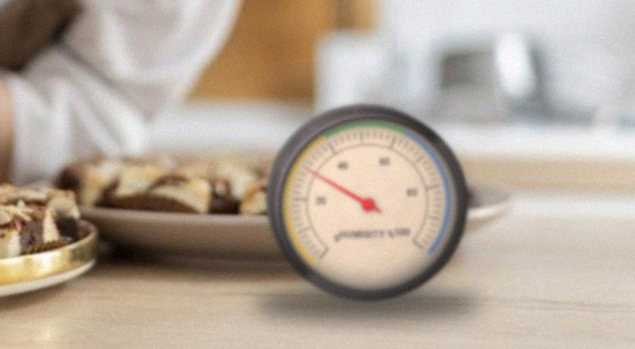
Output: 30
